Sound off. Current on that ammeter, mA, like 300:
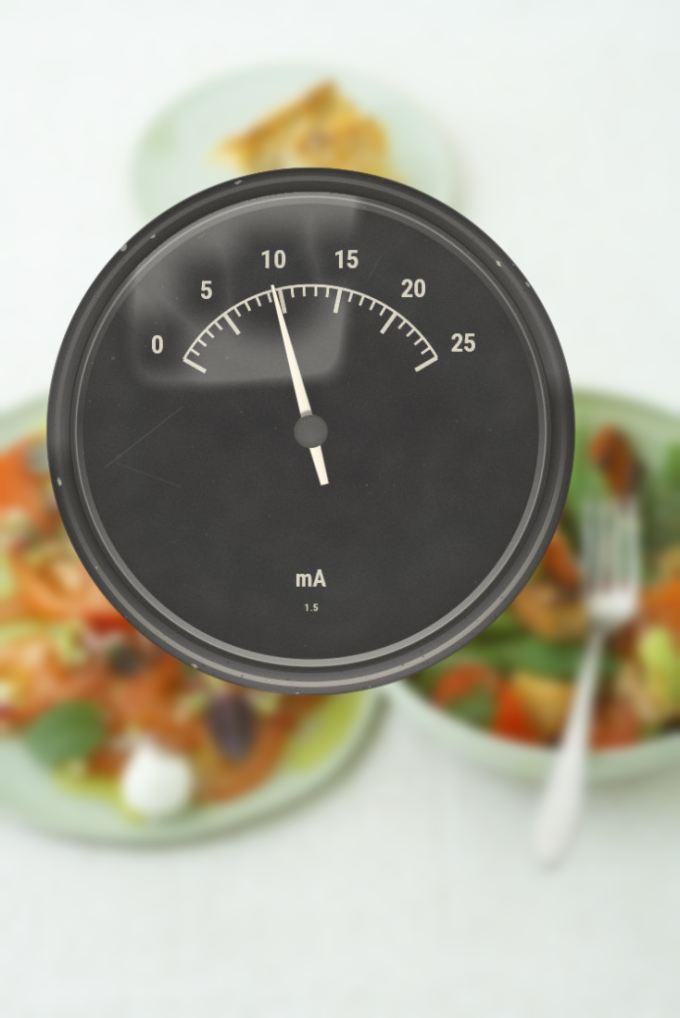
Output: 9.5
